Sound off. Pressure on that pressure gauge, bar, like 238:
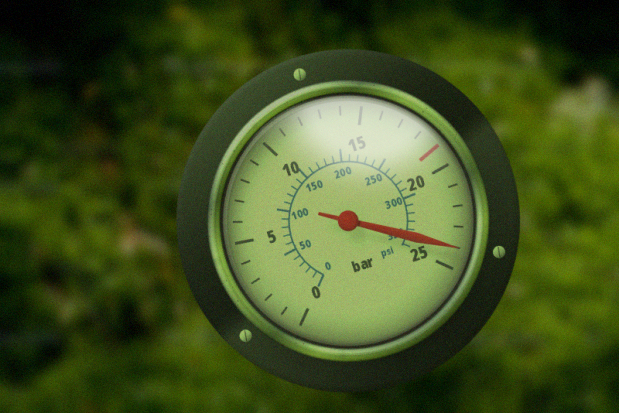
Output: 24
